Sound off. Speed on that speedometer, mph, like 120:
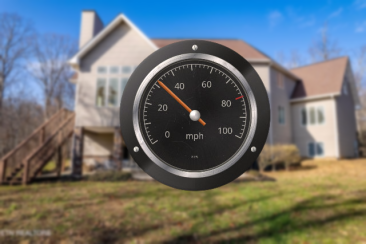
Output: 32
